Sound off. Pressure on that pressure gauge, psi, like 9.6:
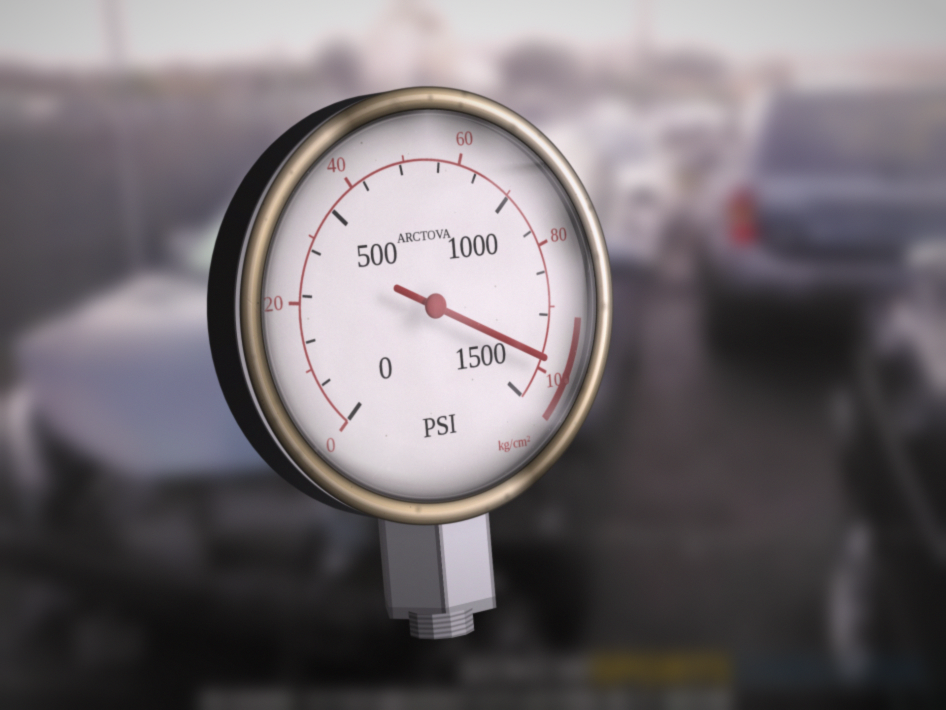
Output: 1400
